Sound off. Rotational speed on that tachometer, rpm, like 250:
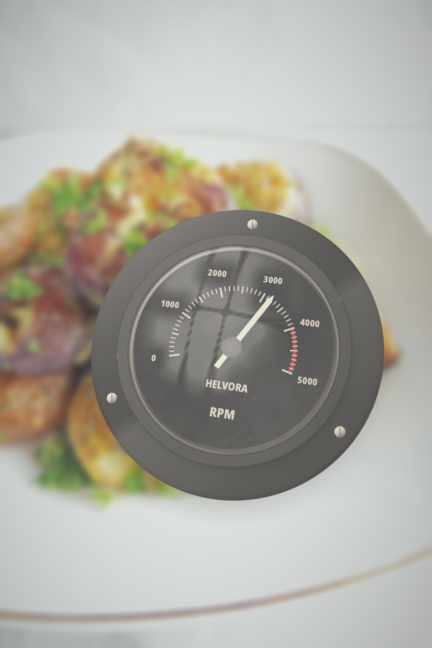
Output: 3200
